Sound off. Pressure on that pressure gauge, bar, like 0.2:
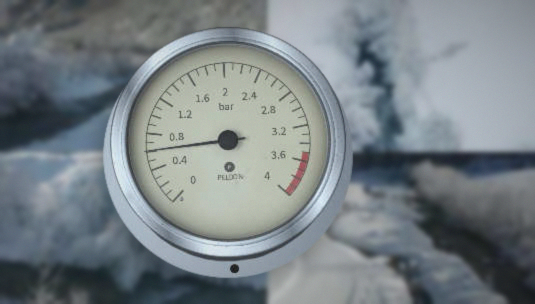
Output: 0.6
